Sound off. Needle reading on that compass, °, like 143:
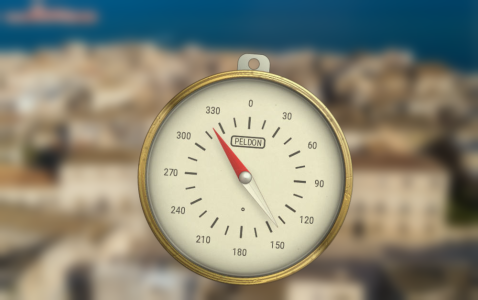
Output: 322.5
